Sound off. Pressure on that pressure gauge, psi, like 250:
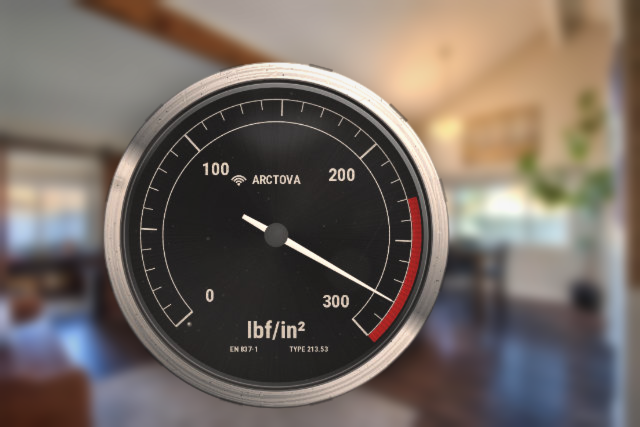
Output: 280
